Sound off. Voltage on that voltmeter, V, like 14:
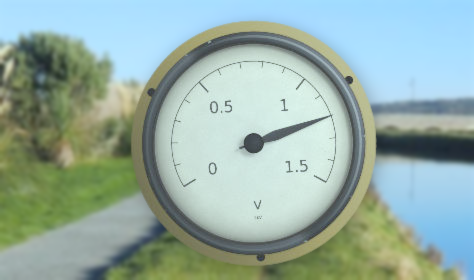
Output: 1.2
